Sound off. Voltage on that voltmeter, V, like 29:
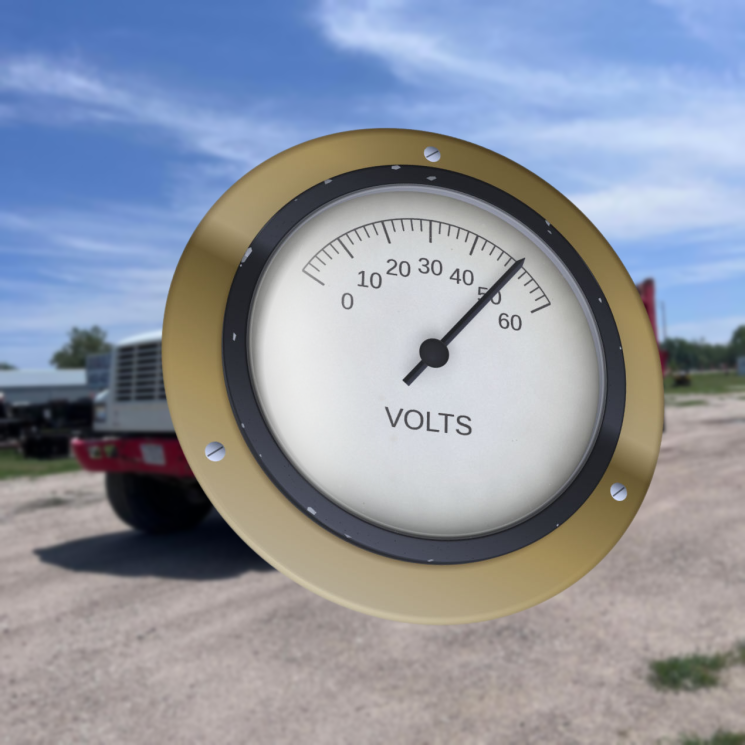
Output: 50
